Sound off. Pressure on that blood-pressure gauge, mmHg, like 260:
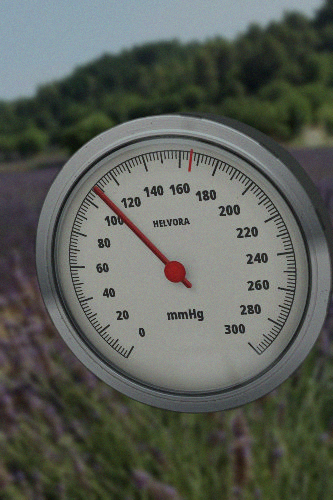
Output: 110
